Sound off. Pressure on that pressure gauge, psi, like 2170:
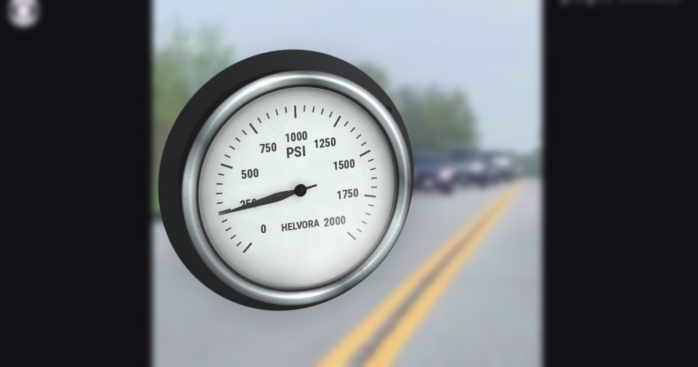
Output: 250
